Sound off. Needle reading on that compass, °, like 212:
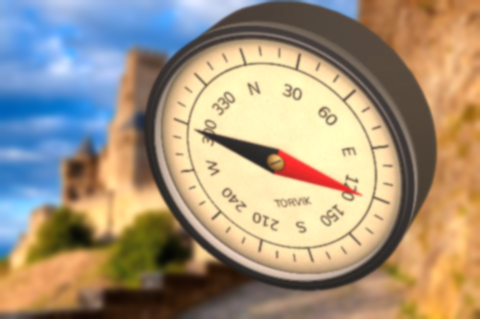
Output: 120
